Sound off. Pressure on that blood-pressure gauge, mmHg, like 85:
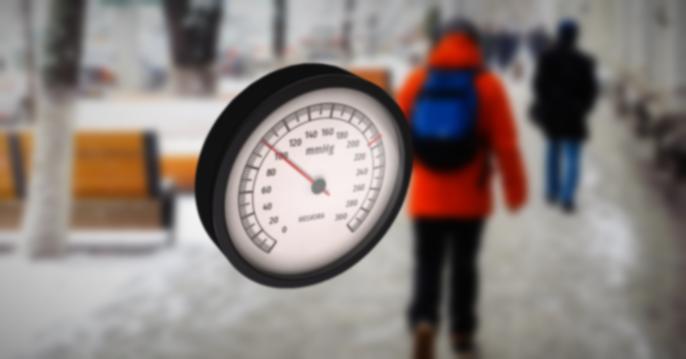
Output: 100
